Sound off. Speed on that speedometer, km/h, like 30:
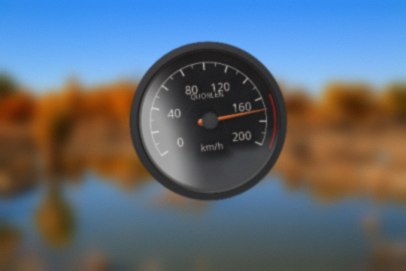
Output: 170
